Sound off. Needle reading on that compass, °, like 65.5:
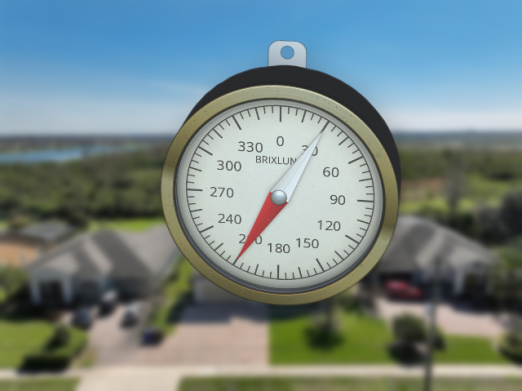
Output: 210
